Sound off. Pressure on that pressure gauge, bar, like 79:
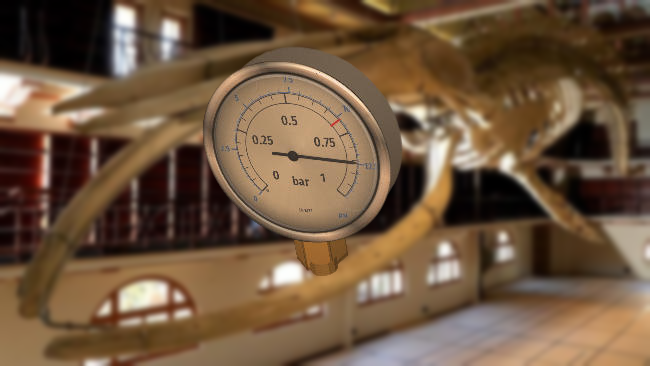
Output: 0.85
